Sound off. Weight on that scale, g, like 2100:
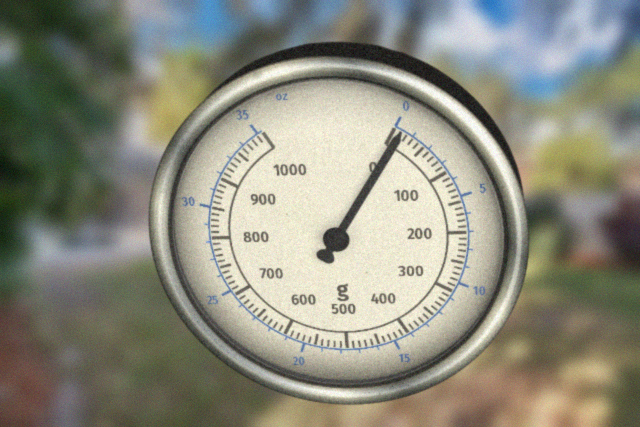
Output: 10
